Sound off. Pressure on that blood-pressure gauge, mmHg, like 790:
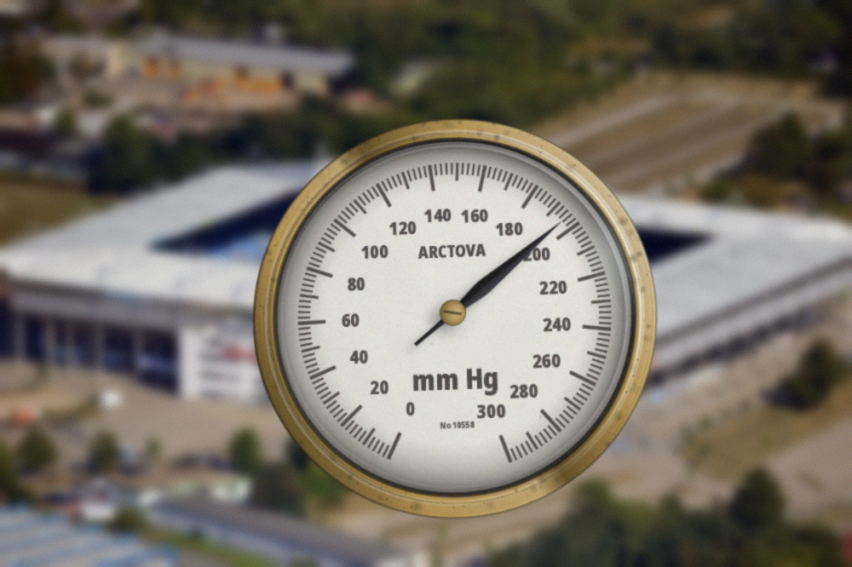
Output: 196
